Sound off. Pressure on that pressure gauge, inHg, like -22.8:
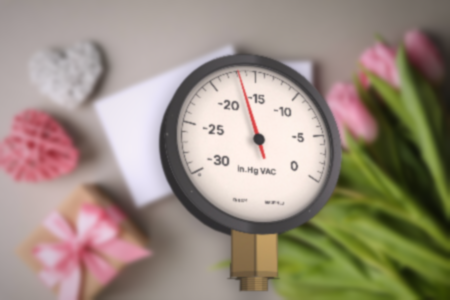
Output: -17
